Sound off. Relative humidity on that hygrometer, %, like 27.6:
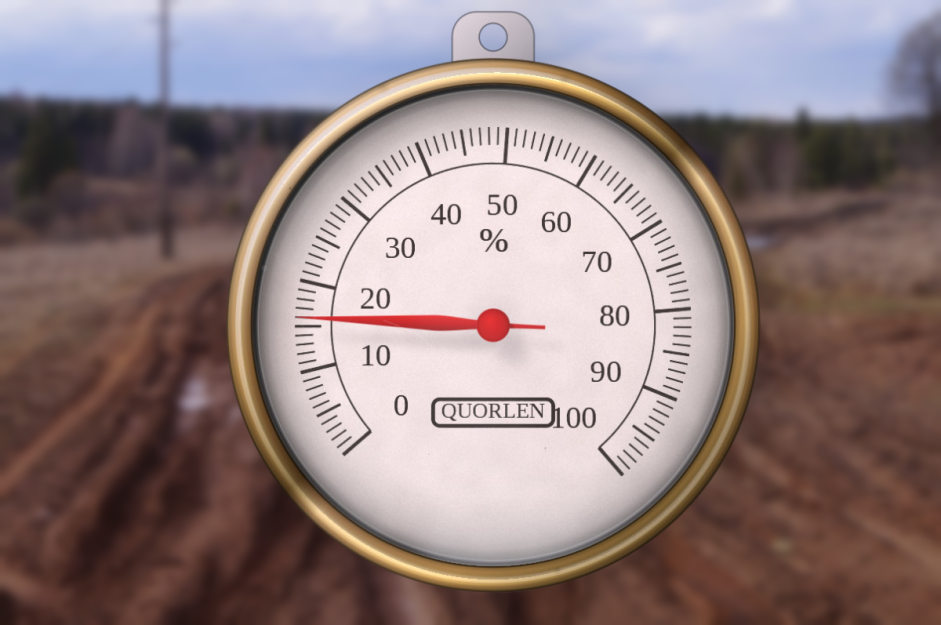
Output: 16
